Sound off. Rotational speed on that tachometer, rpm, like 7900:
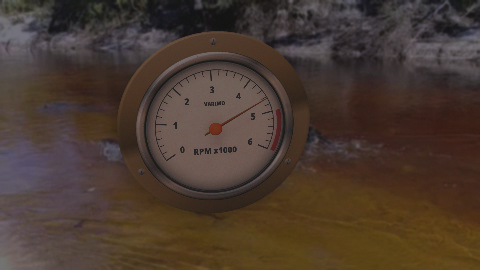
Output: 4600
